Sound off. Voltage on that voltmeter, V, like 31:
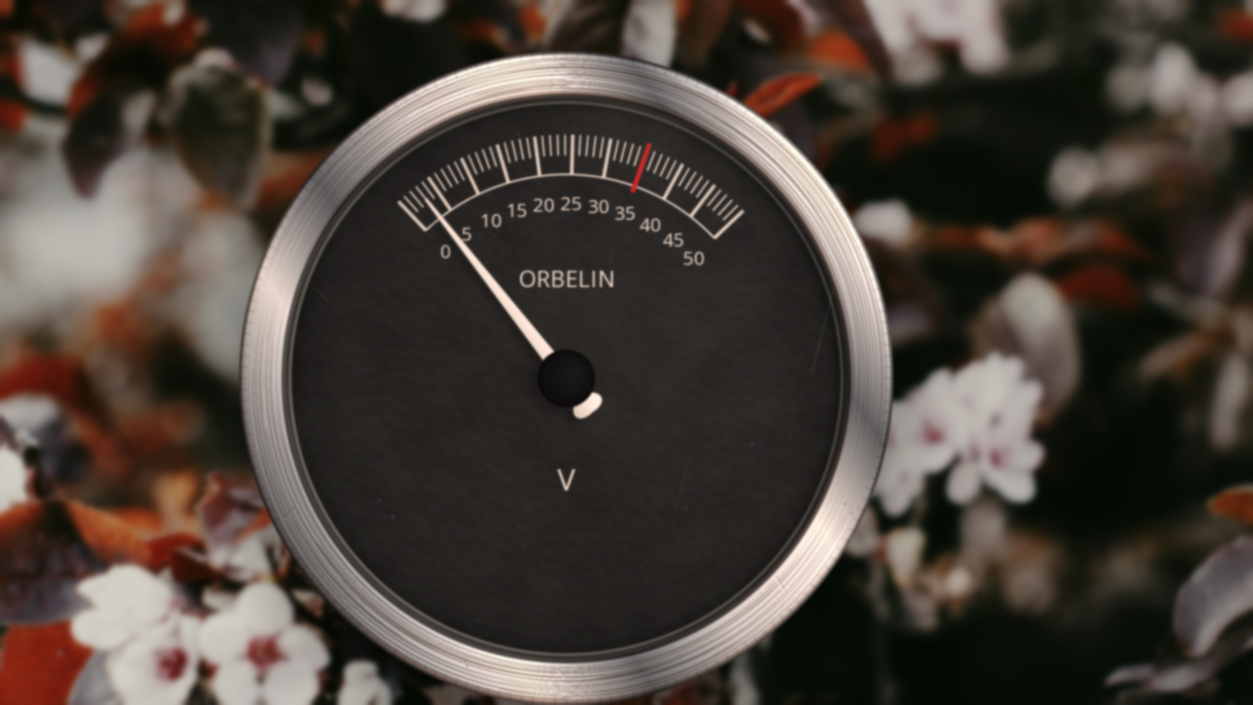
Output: 3
